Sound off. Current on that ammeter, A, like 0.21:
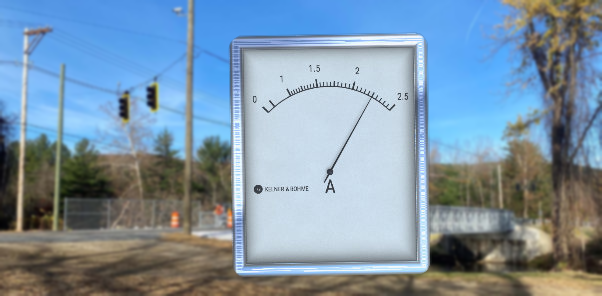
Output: 2.25
